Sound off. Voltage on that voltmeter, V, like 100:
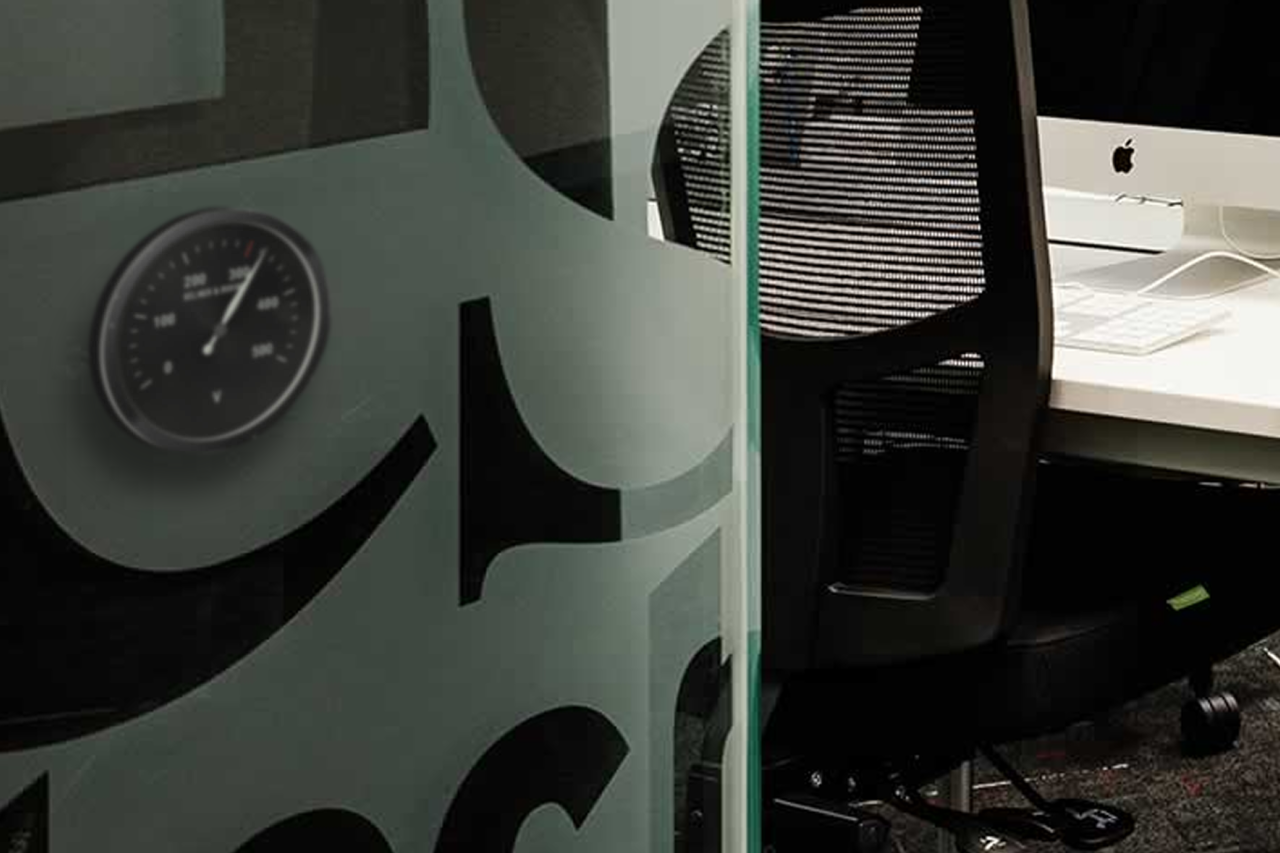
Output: 320
